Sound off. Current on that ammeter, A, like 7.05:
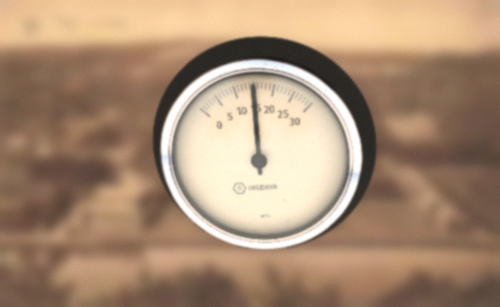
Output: 15
